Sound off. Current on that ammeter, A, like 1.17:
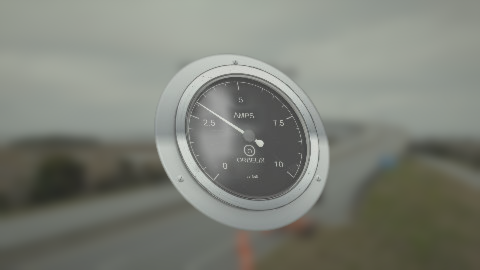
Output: 3
